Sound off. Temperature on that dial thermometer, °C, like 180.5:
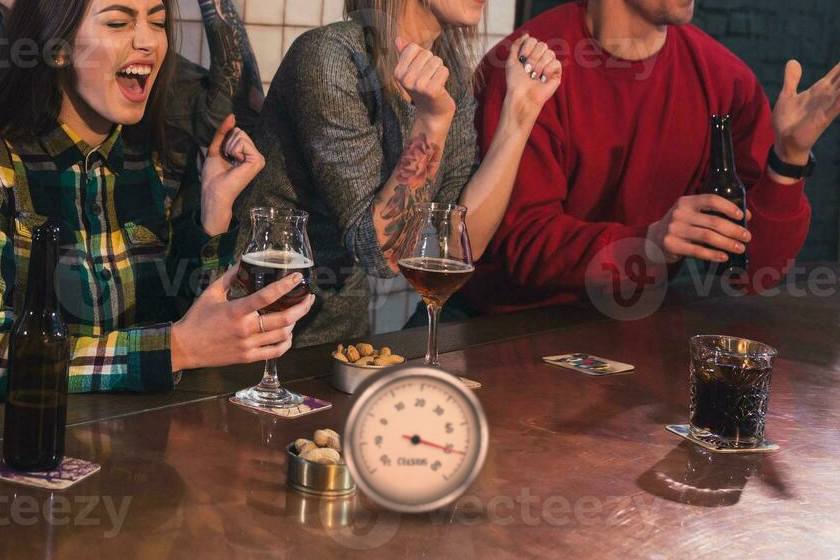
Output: 50
